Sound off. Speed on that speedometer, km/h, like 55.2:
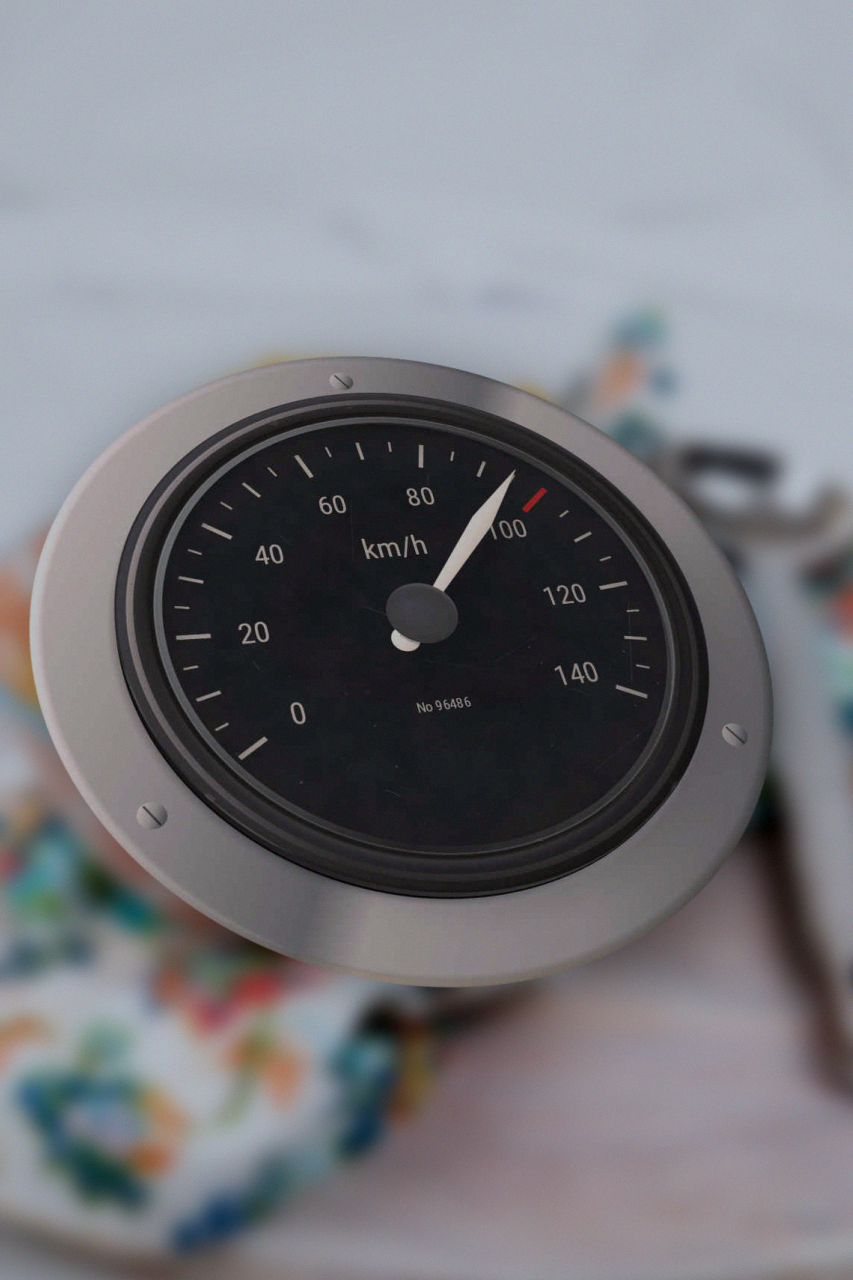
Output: 95
